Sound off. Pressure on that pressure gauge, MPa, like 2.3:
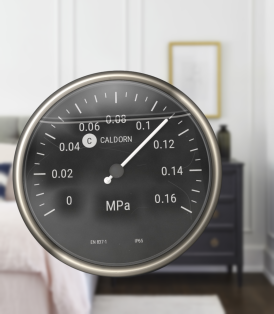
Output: 0.11
